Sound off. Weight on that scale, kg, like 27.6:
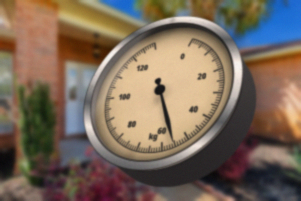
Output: 55
